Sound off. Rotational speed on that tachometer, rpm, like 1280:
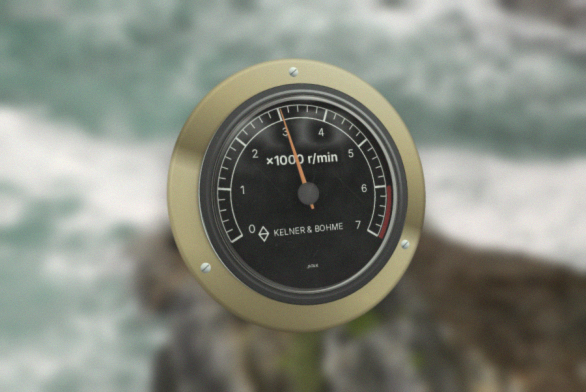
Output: 3000
